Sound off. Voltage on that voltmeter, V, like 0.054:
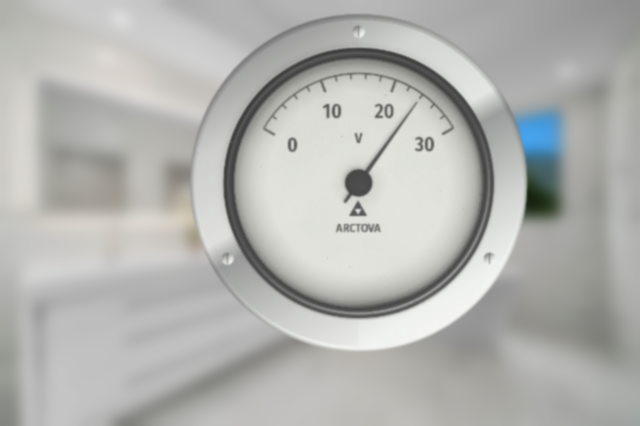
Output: 24
